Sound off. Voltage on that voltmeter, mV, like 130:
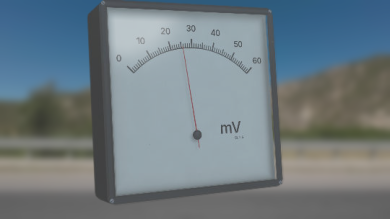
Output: 25
